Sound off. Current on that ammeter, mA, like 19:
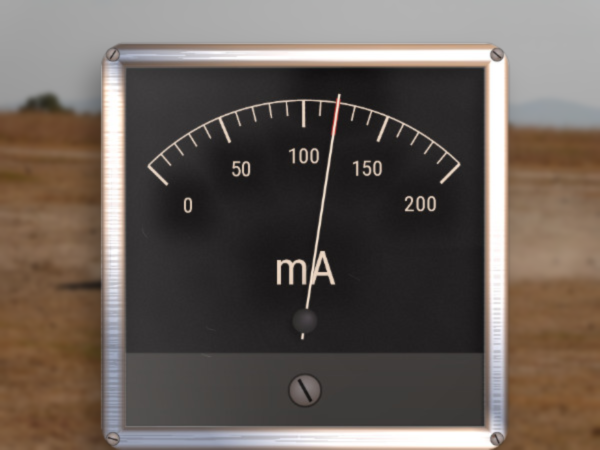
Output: 120
